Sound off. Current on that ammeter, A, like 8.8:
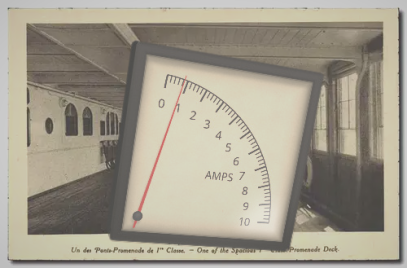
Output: 0.8
